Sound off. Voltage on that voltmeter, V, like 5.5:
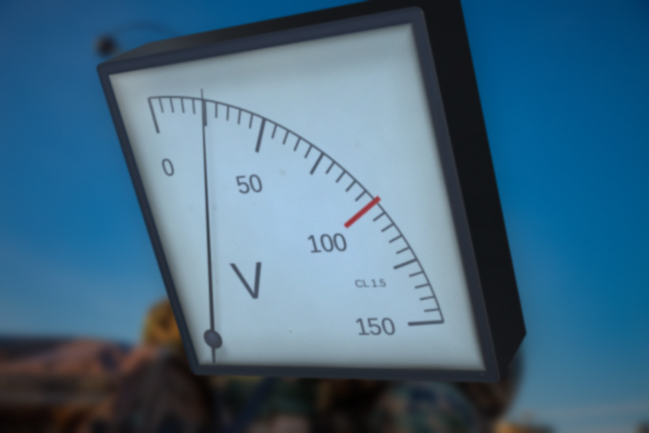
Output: 25
